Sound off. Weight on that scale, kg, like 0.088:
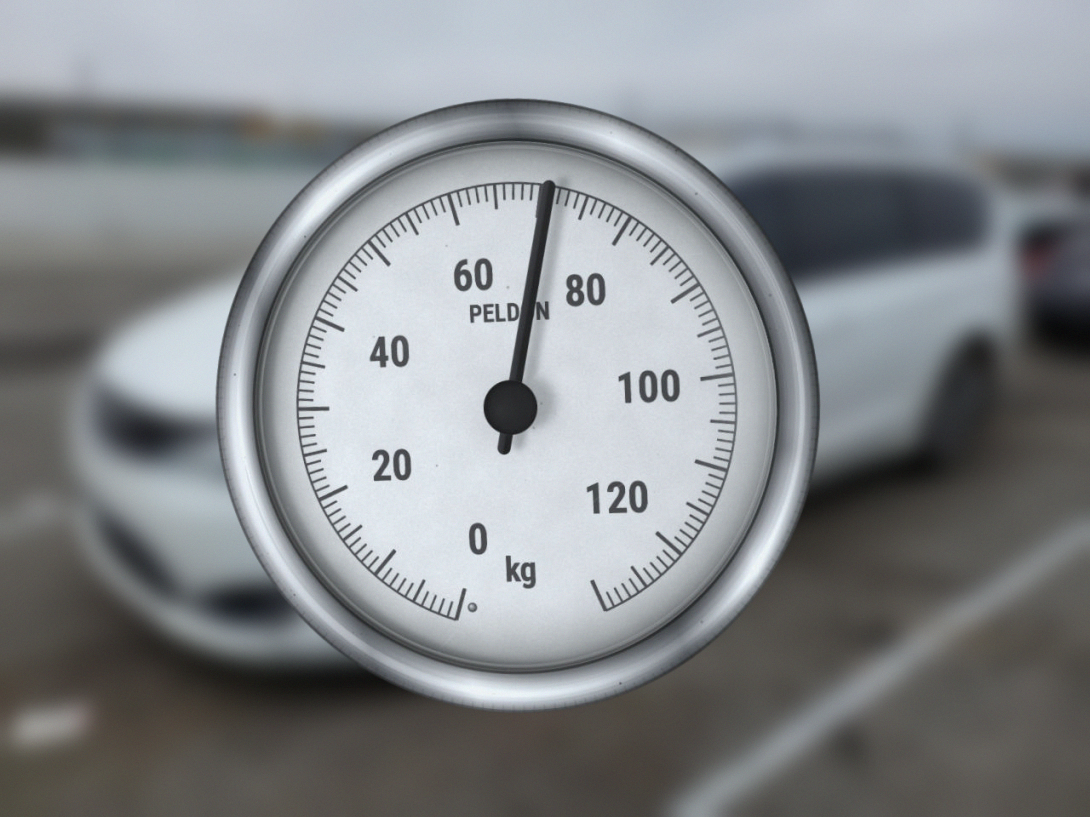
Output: 71
